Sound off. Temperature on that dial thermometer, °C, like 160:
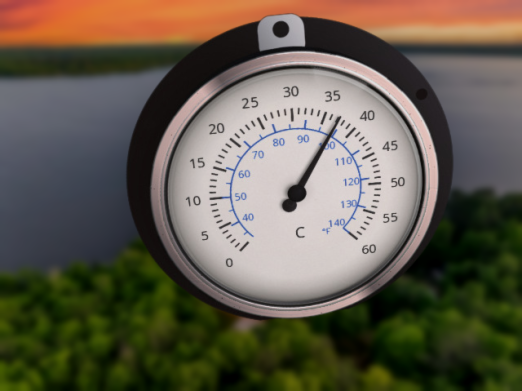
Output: 37
